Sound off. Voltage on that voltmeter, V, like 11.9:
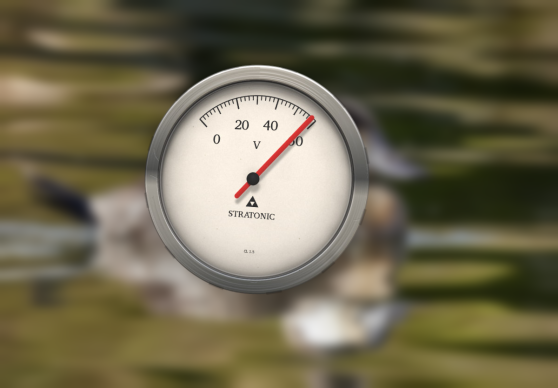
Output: 58
